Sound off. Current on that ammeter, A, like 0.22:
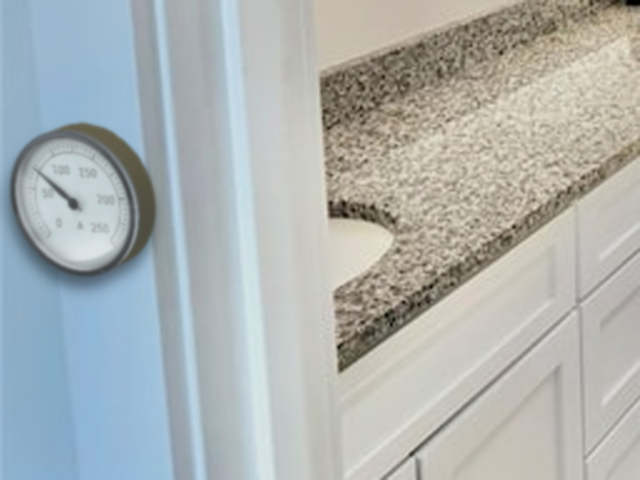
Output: 75
